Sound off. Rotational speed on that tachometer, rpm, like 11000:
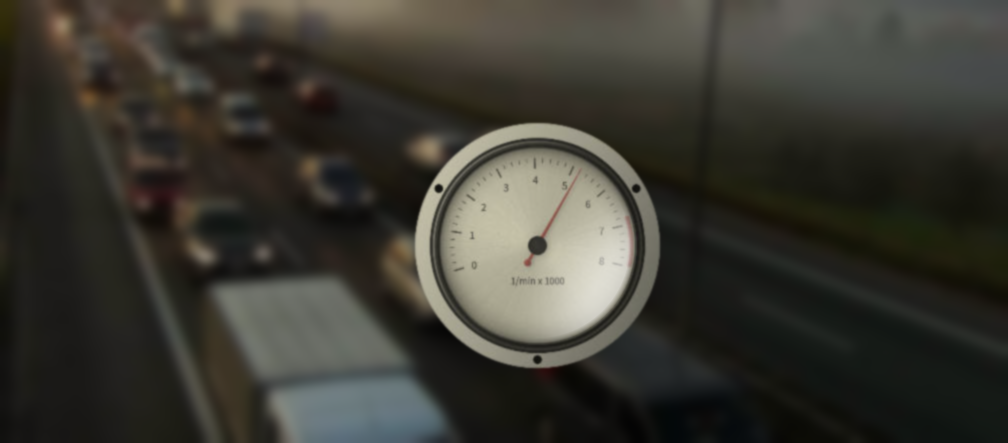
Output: 5200
